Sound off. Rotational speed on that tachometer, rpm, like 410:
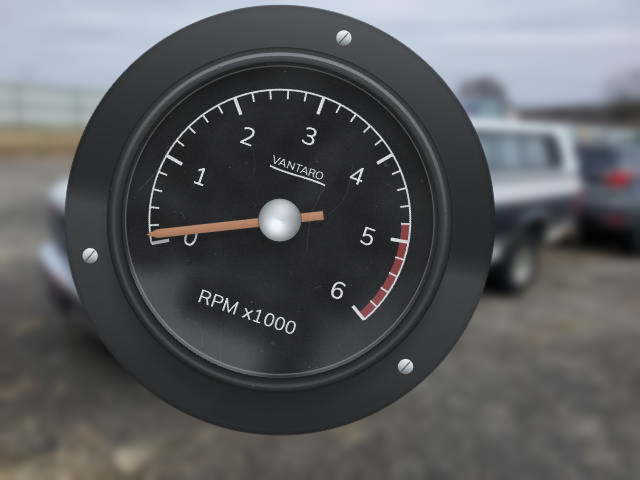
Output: 100
